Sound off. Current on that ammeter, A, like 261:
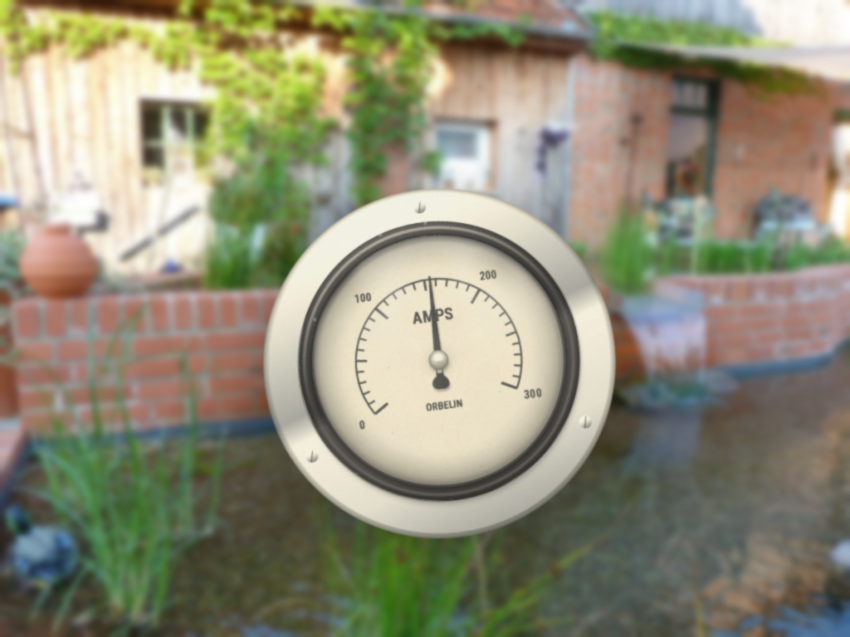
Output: 155
